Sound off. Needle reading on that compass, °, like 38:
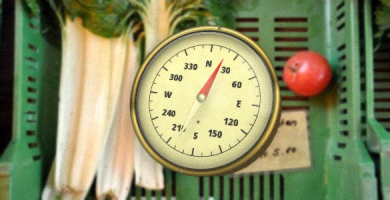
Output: 20
